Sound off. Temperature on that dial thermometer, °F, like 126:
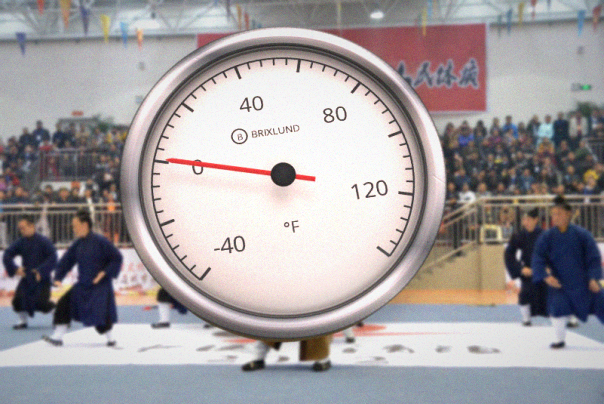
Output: 0
